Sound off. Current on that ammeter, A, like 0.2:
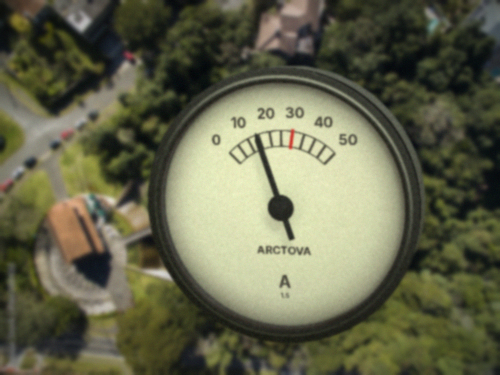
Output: 15
